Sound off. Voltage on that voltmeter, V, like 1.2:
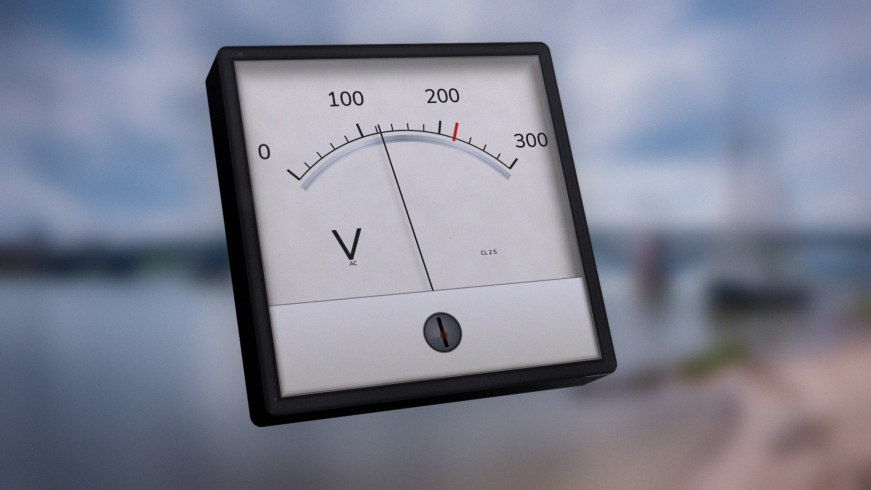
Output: 120
